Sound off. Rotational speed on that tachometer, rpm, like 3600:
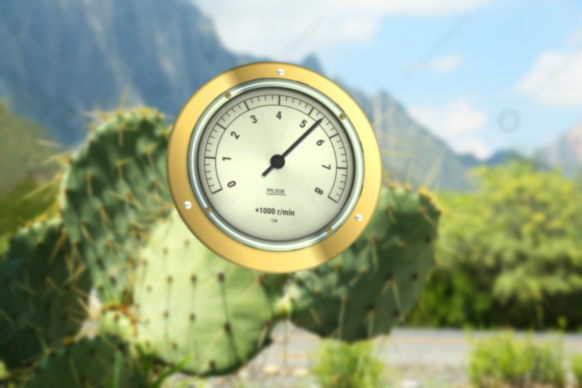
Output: 5400
